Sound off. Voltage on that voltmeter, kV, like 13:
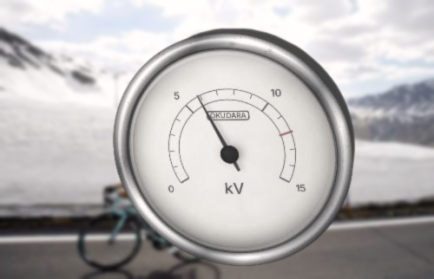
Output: 6
